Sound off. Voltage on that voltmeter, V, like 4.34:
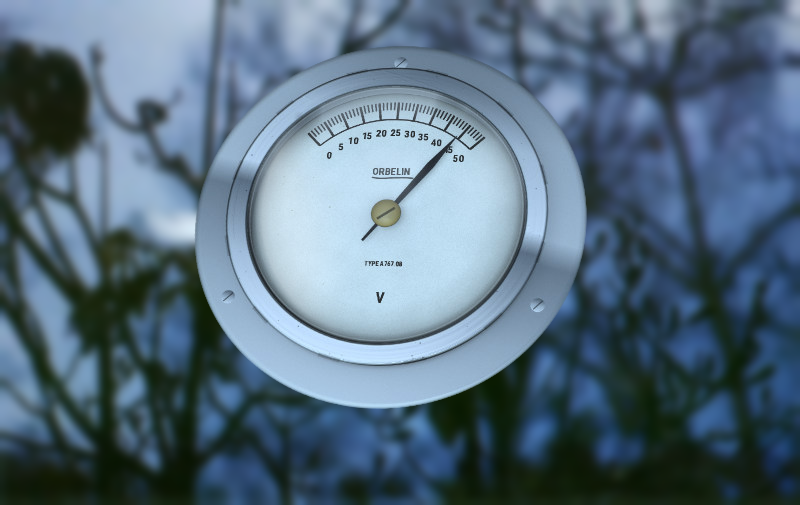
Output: 45
